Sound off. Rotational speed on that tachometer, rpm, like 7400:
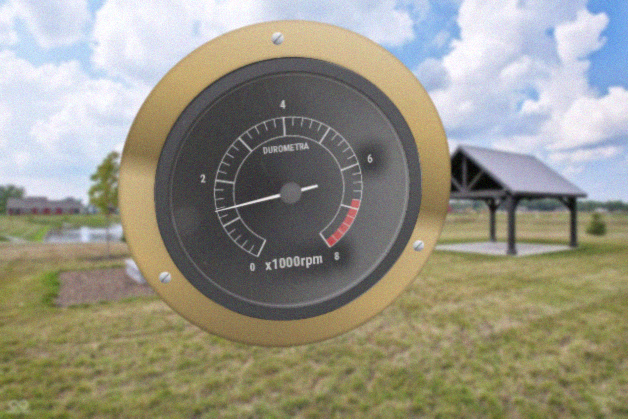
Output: 1400
